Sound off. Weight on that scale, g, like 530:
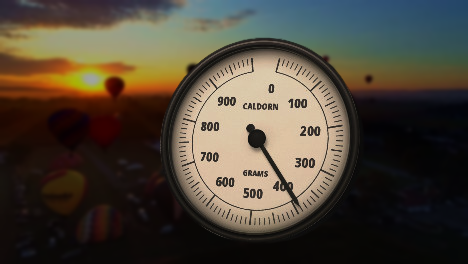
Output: 390
